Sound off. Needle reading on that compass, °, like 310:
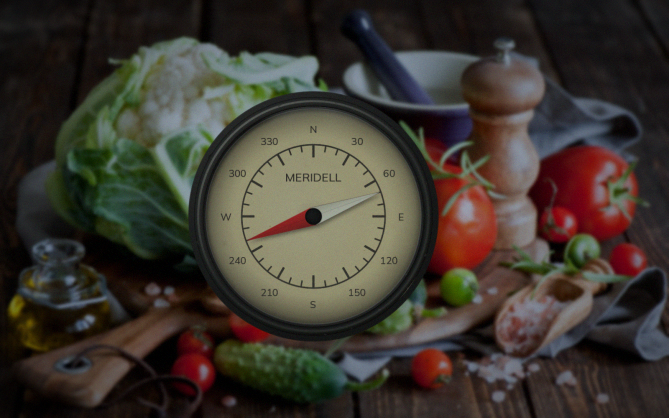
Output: 250
